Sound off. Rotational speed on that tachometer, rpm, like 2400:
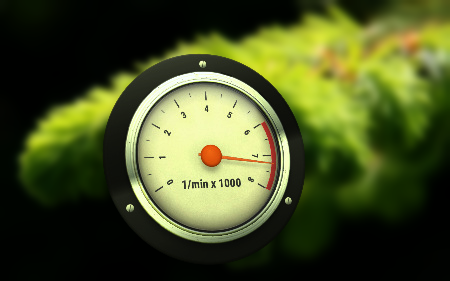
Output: 7250
